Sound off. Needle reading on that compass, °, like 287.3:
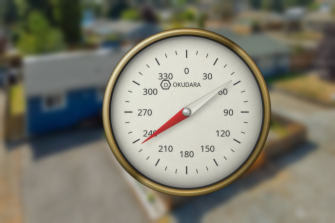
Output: 235
